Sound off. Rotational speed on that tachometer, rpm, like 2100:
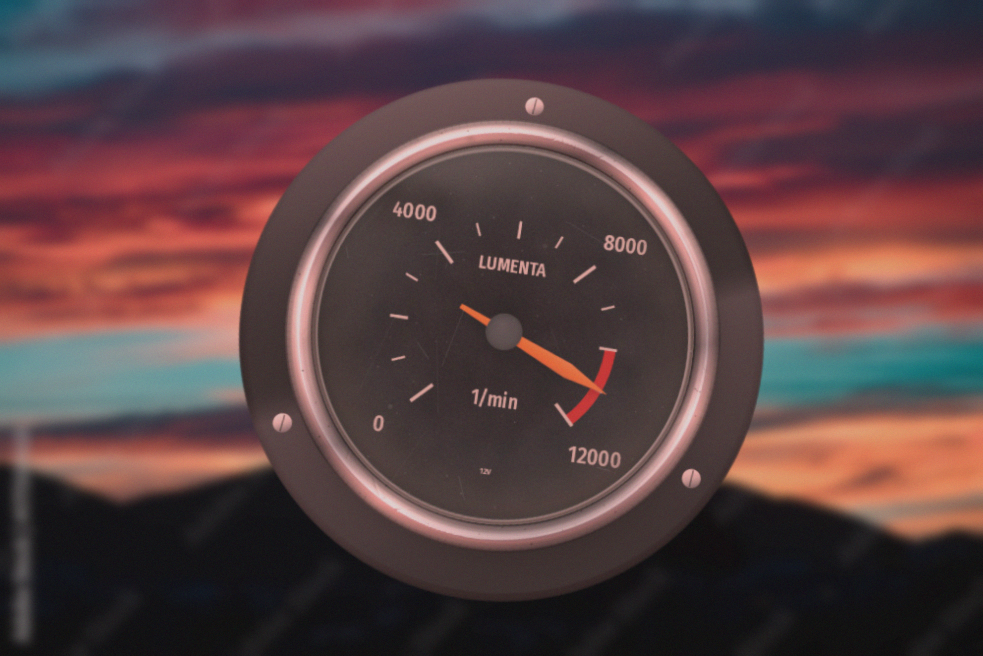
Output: 11000
